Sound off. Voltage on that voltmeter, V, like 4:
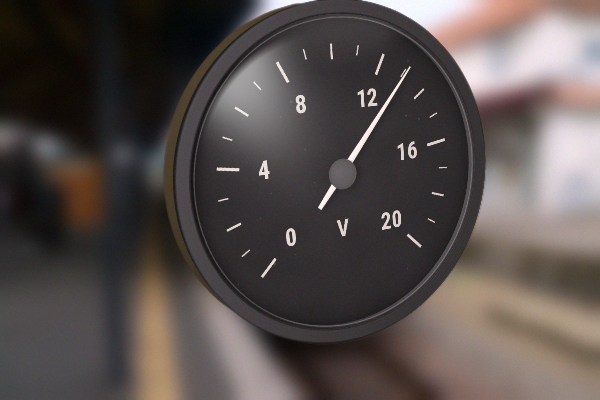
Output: 13
